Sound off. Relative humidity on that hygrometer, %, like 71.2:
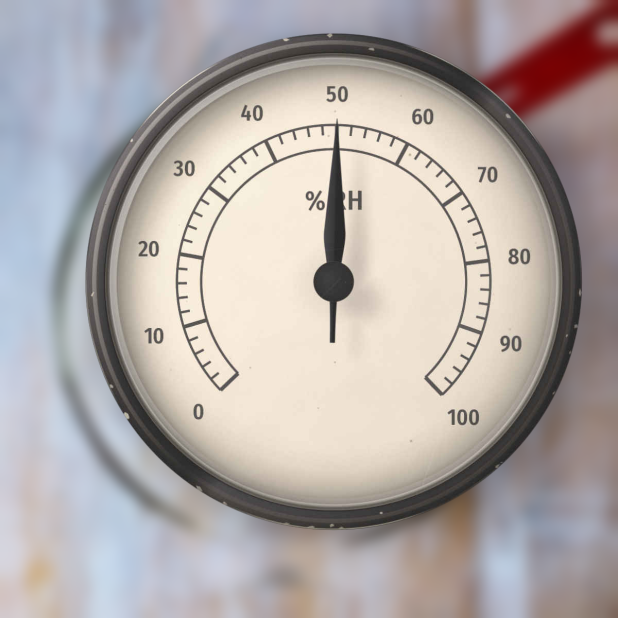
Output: 50
